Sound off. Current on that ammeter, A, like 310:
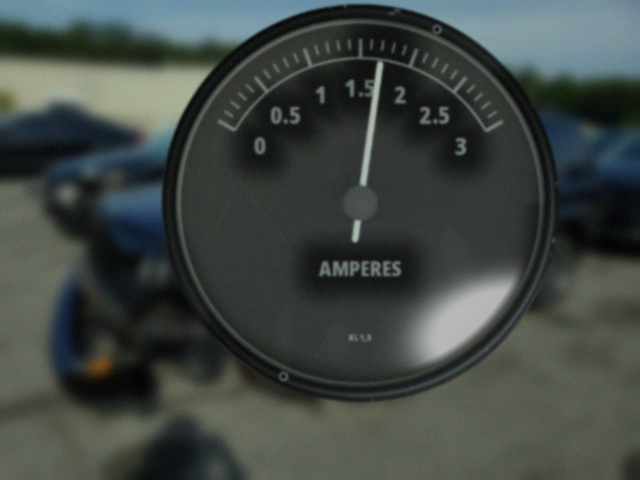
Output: 1.7
